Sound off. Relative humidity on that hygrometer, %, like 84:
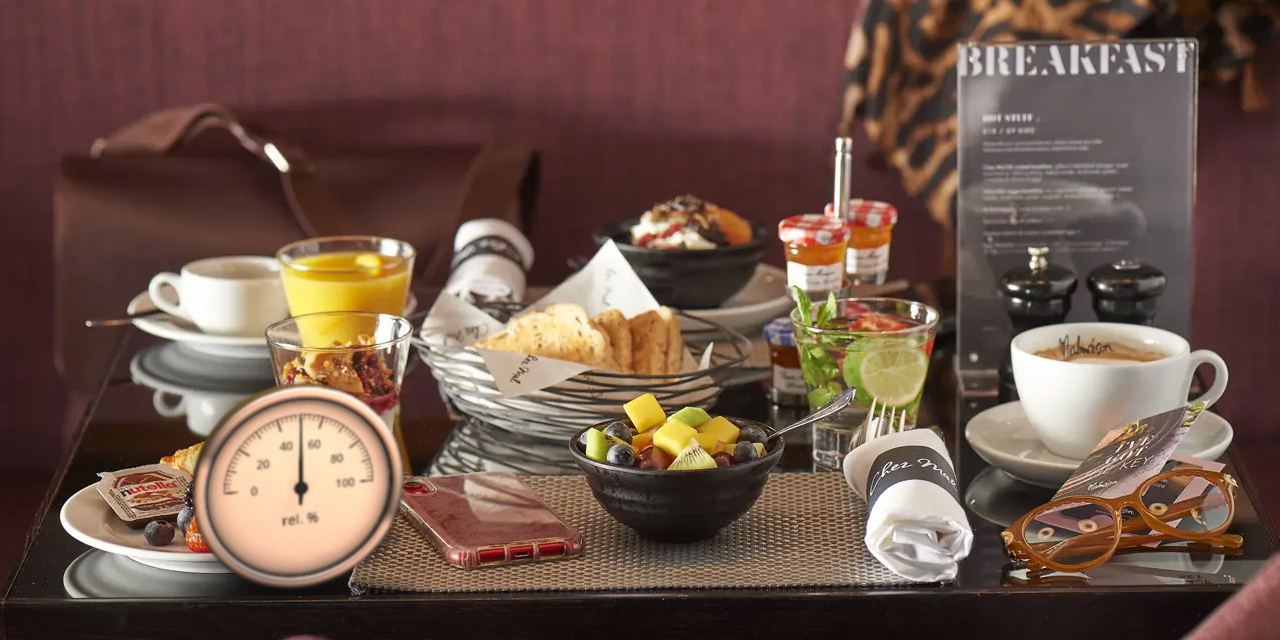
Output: 50
